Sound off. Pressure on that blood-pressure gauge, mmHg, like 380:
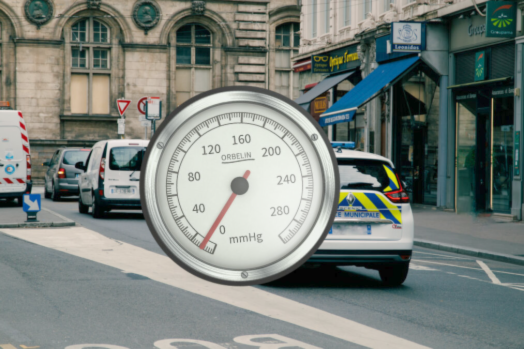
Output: 10
